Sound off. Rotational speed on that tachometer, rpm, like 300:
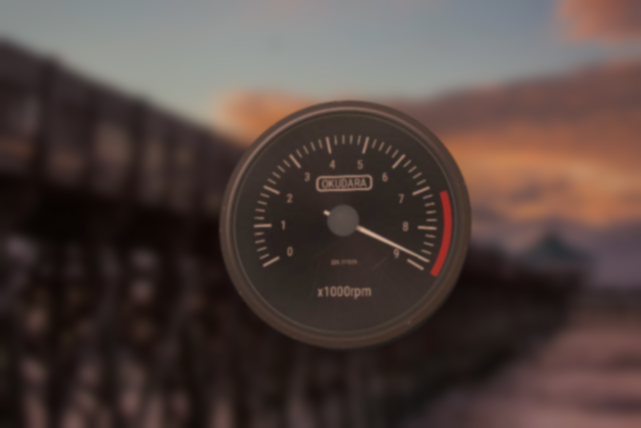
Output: 8800
